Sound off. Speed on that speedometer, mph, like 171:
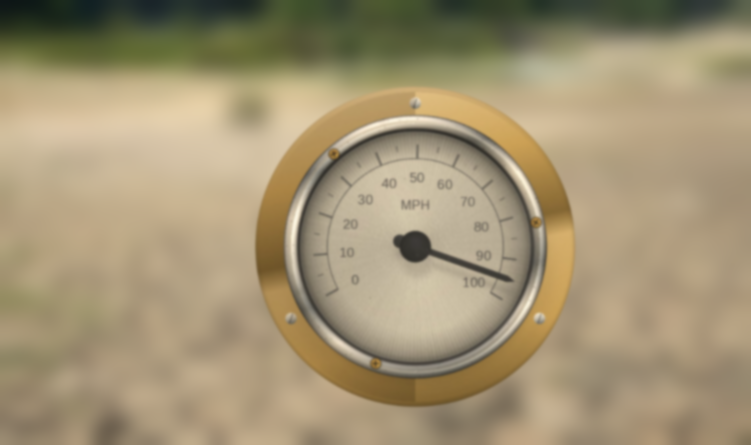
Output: 95
